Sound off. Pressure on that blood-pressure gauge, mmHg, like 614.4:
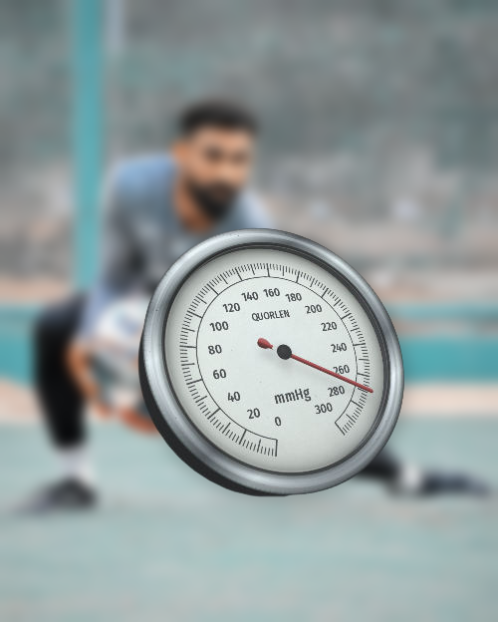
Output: 270
